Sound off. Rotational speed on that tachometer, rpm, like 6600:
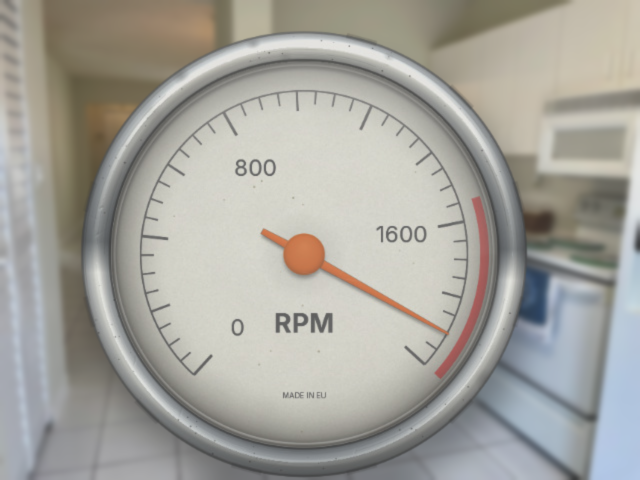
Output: 1900
